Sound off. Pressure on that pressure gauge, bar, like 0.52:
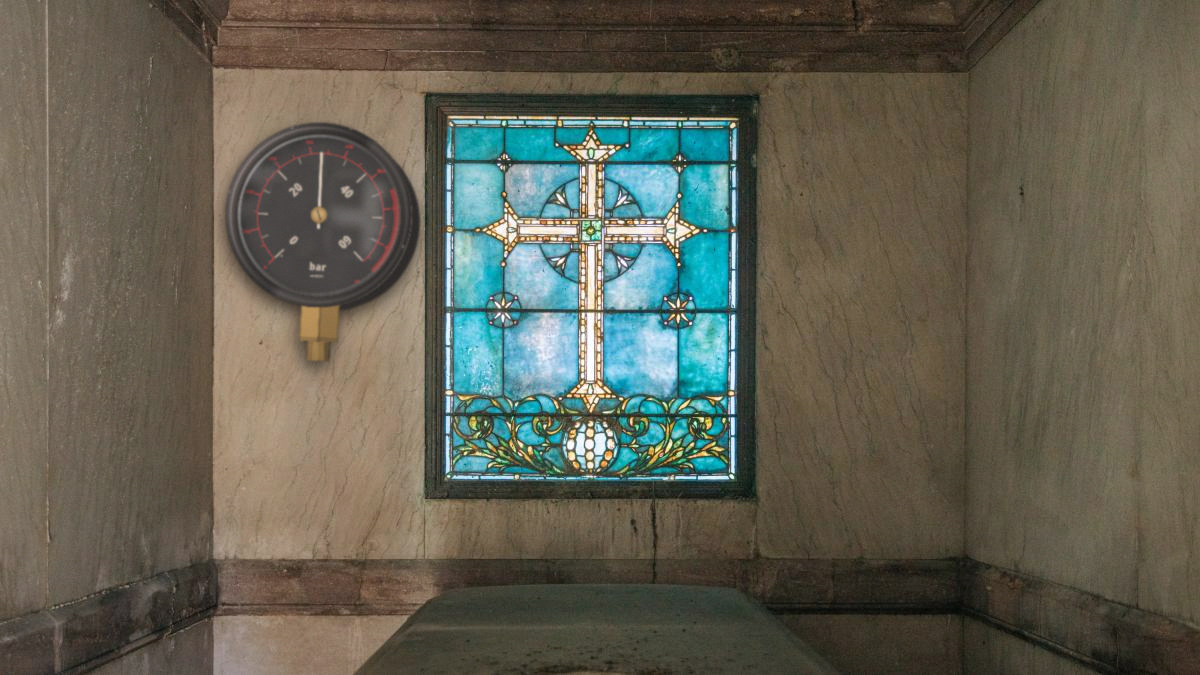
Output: 30
